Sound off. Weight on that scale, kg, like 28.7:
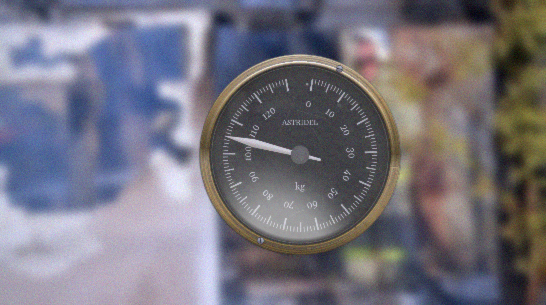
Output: 105
